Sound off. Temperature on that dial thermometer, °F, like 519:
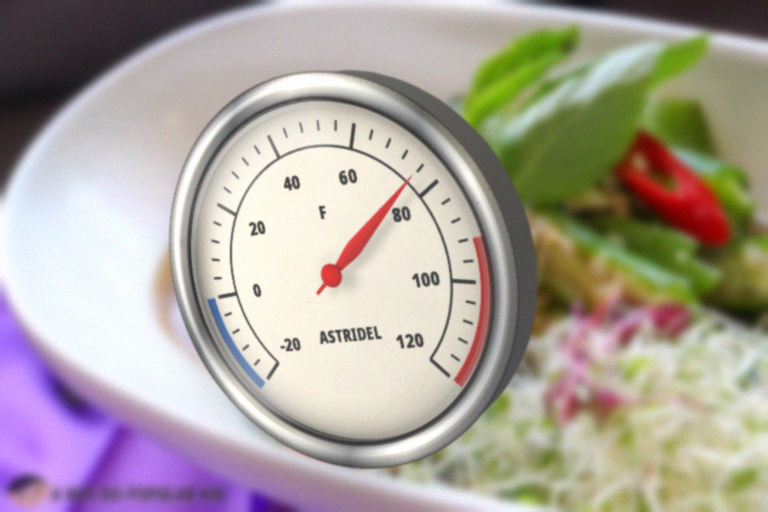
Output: 76
